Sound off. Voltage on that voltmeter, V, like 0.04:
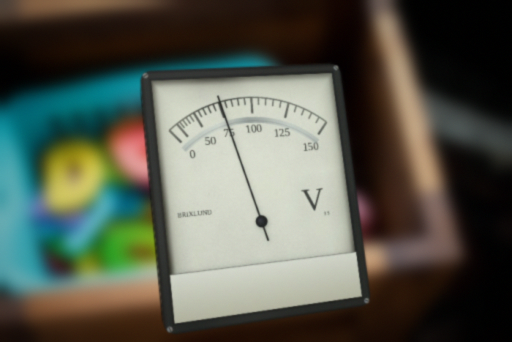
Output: 75
